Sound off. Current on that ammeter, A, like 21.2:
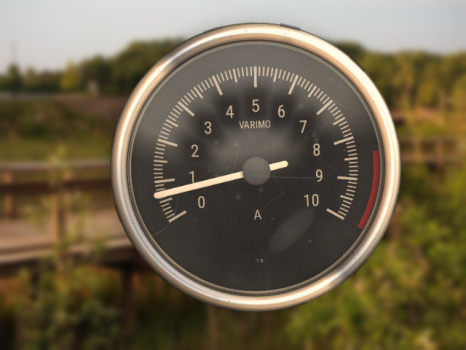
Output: 0.7
